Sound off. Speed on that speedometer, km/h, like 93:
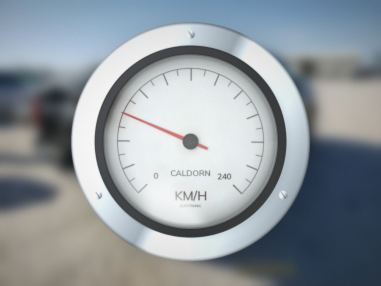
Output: 60
